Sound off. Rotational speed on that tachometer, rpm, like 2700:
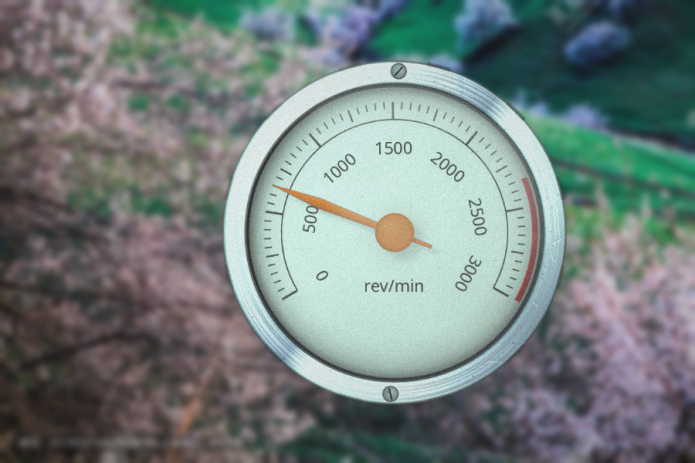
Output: 650
